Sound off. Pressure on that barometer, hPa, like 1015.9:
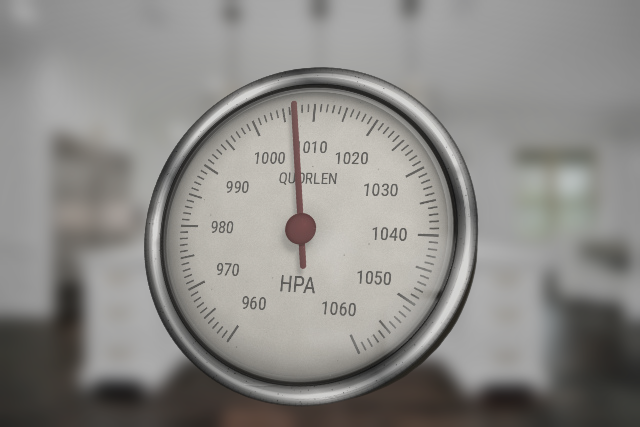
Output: 1007
